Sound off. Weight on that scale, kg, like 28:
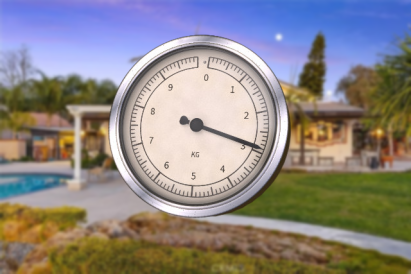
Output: 2.9
